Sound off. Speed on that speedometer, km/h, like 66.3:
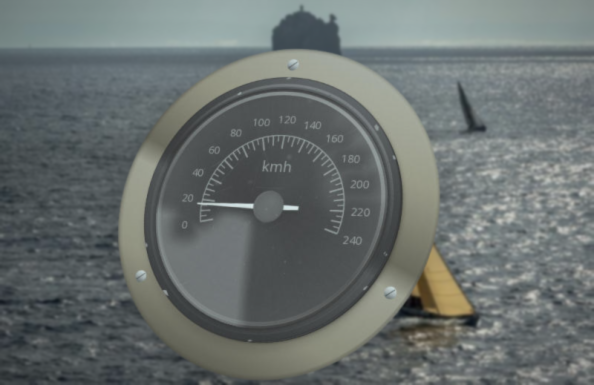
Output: 15
